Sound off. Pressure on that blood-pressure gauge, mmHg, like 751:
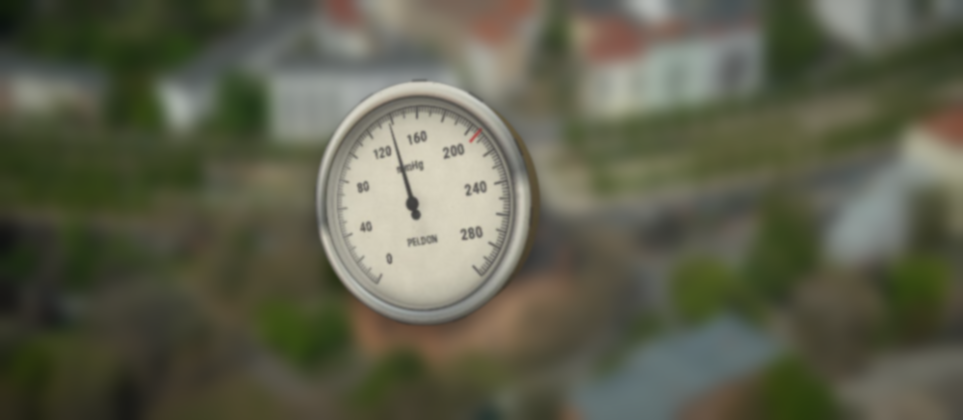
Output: 140
